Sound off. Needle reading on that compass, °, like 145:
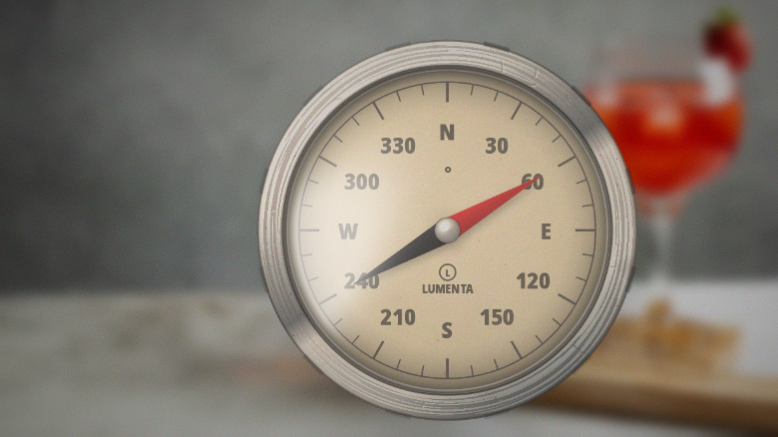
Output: 60
